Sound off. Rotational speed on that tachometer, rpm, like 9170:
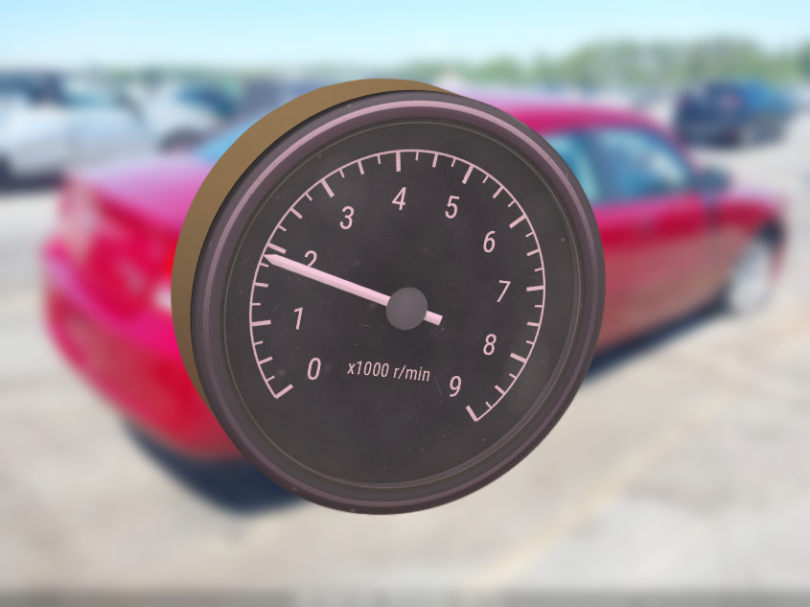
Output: 1875
